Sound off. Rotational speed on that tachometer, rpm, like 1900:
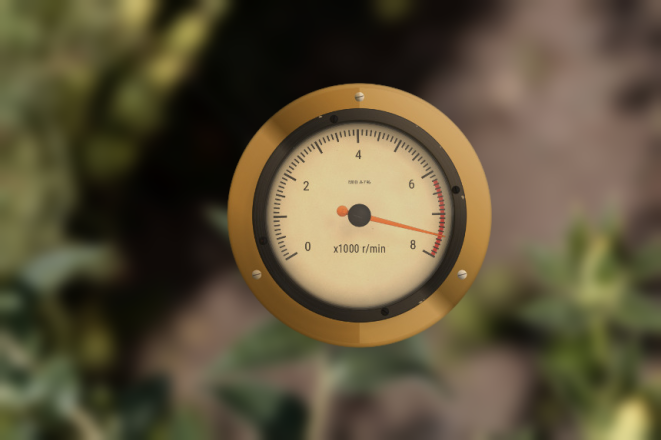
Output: 7500
